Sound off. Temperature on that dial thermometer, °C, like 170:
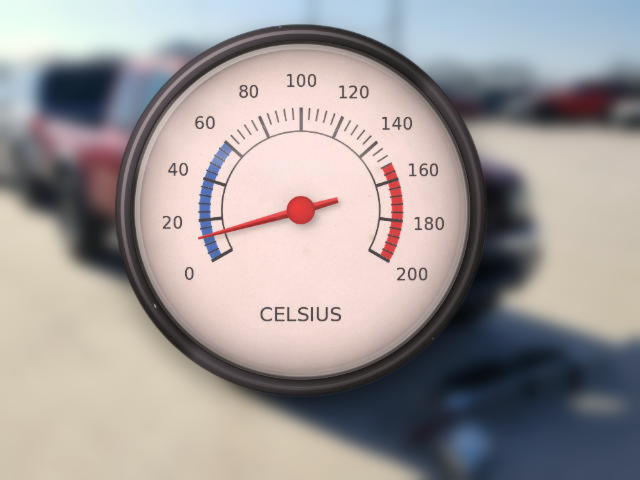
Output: 12
